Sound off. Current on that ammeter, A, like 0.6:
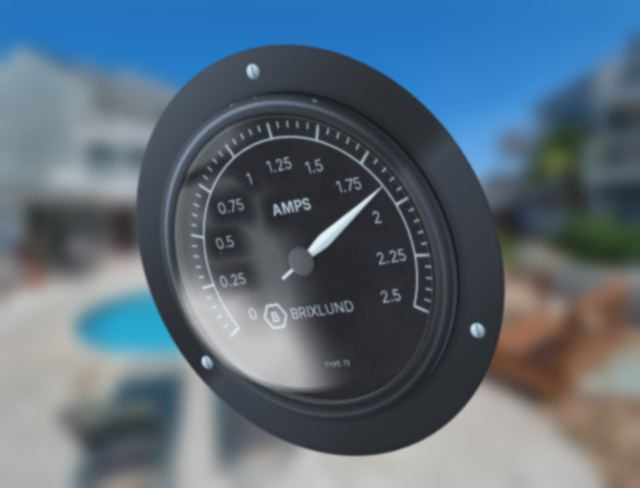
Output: 1.9
